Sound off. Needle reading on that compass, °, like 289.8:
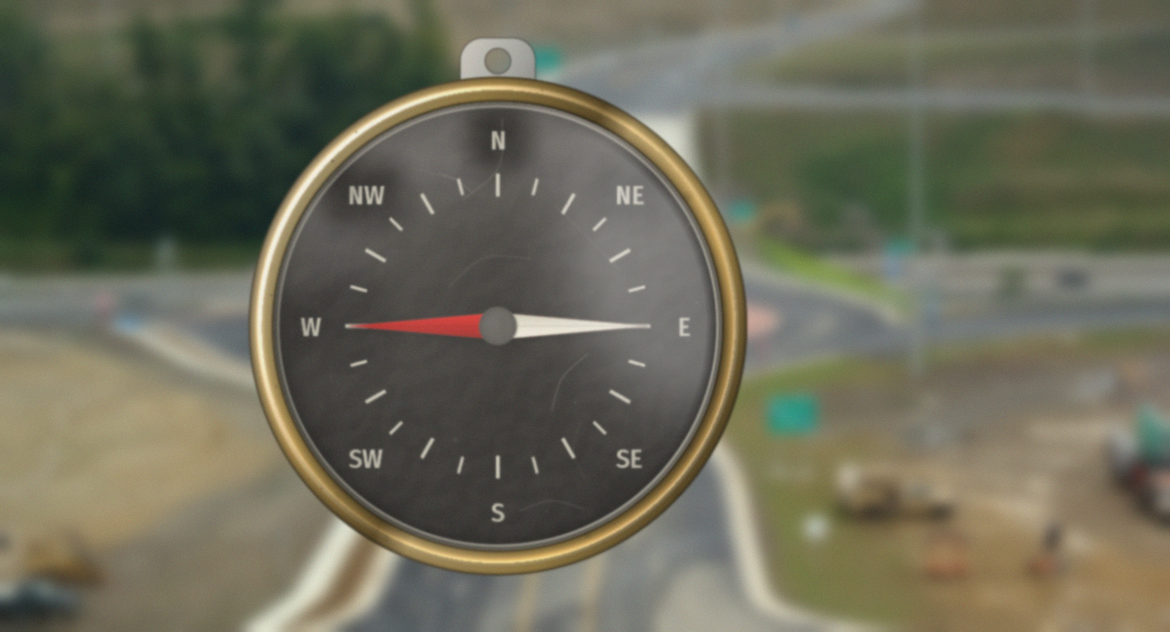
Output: 270
